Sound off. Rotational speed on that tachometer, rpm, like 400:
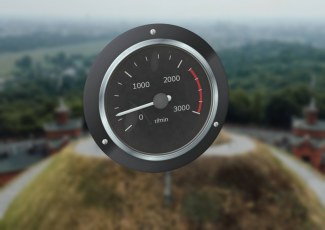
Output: 300
